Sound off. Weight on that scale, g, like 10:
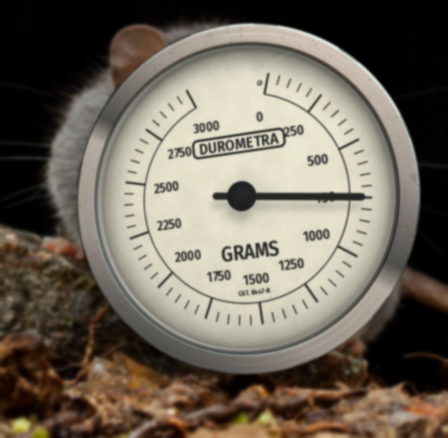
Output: 750
